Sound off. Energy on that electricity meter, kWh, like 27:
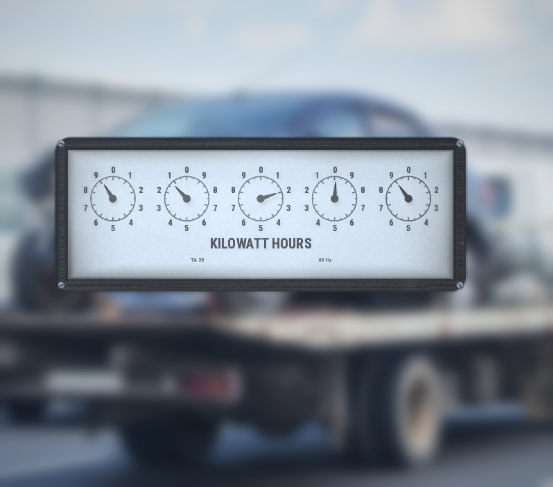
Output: 91199
